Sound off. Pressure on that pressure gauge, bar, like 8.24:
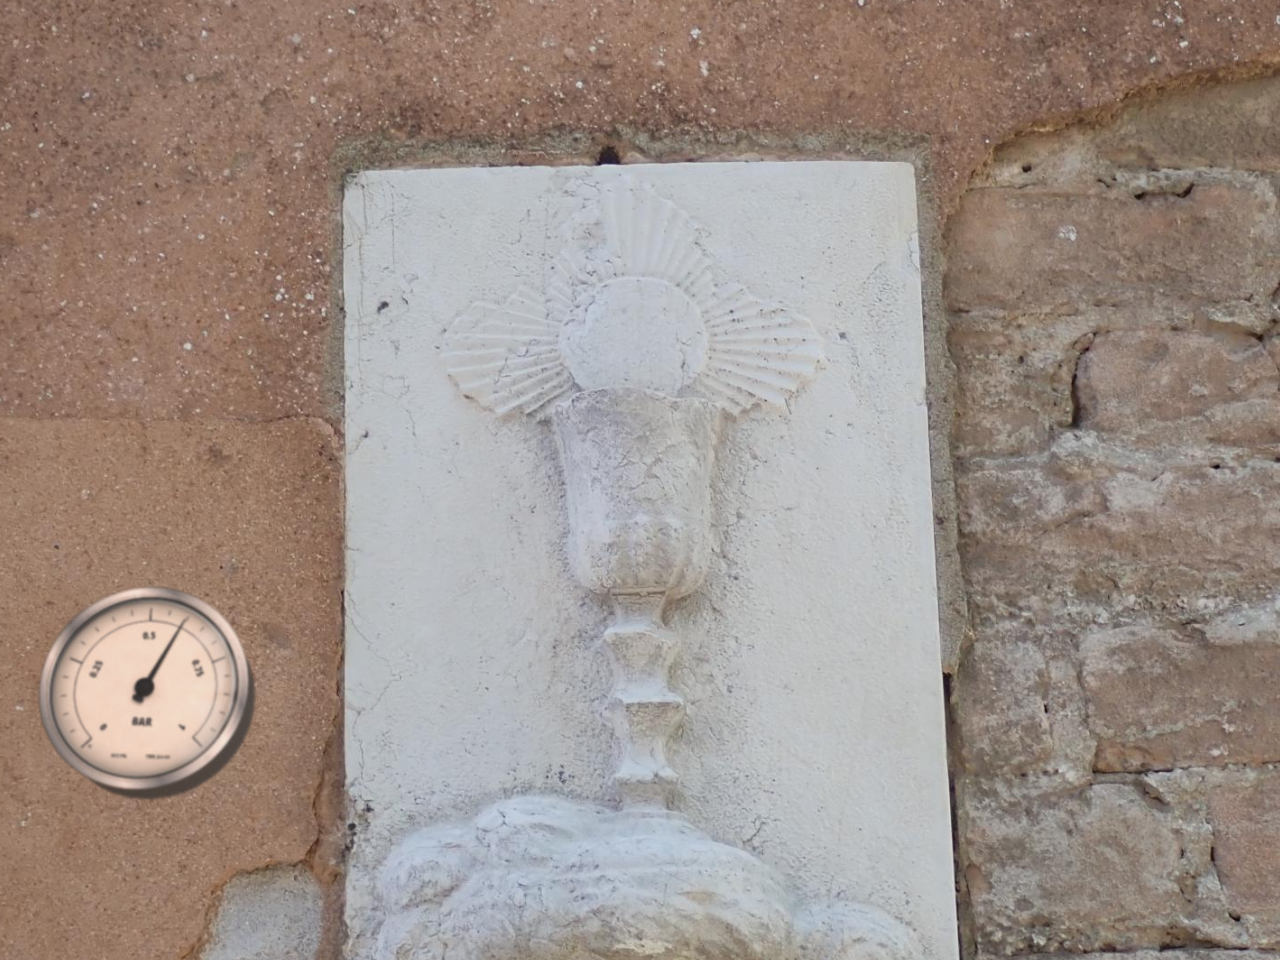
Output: 0.6
